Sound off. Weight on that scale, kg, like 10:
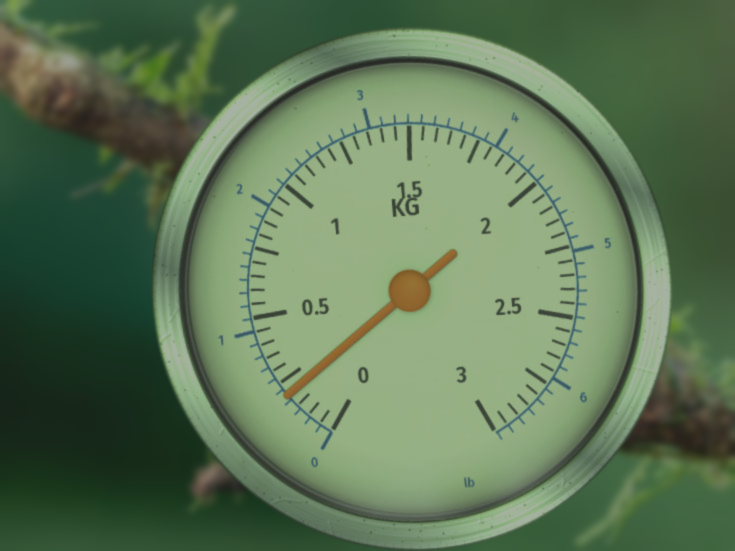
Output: 0.2
